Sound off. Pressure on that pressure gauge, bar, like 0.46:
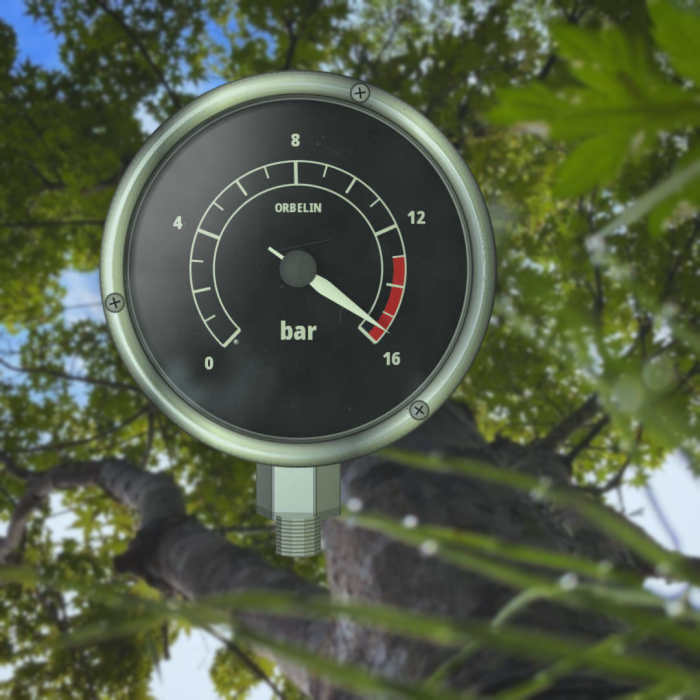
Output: 15.5
